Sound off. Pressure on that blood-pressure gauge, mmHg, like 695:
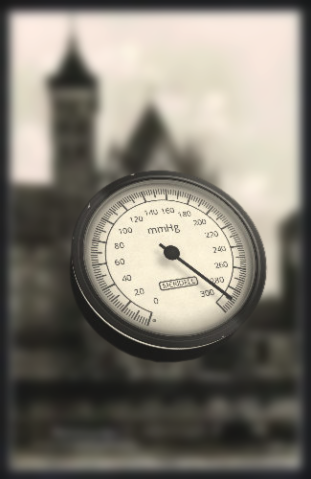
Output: 290
